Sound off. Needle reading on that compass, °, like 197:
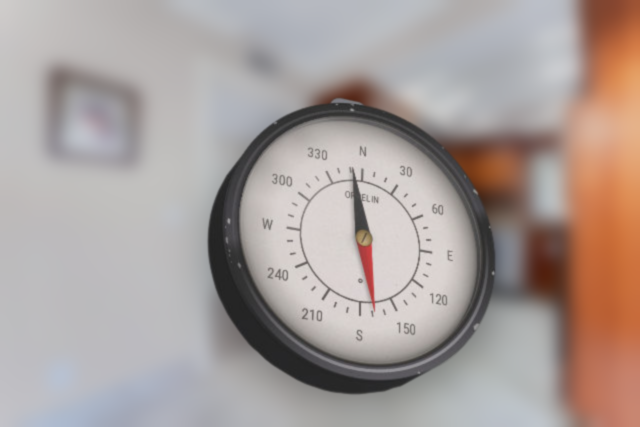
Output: 170
